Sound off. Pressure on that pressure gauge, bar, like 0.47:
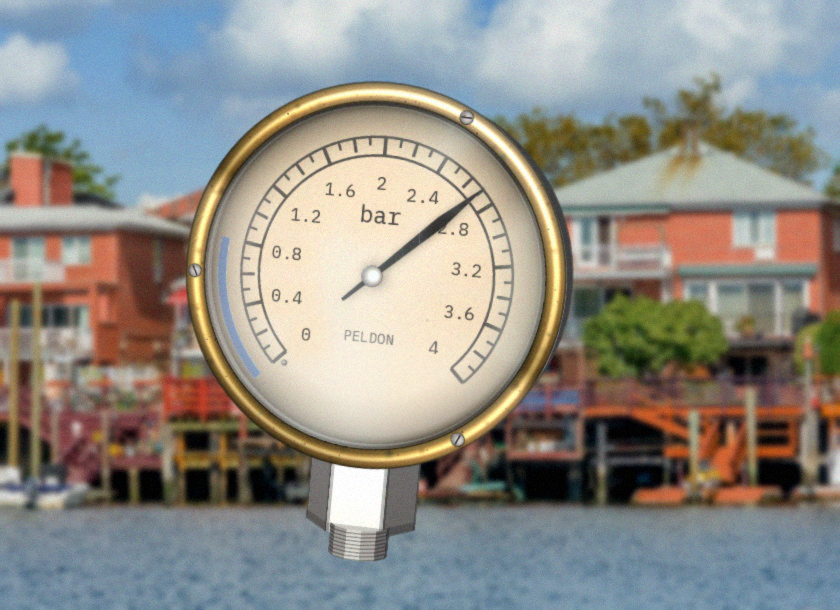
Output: 2.7
